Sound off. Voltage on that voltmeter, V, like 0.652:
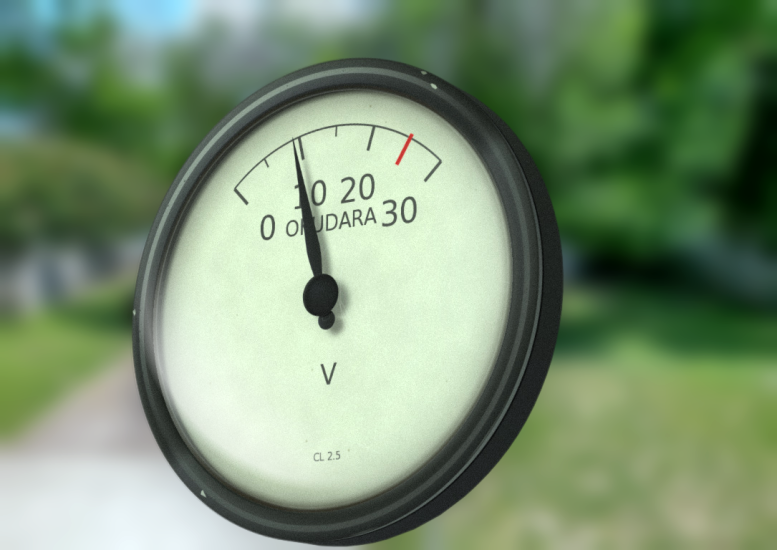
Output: 10
